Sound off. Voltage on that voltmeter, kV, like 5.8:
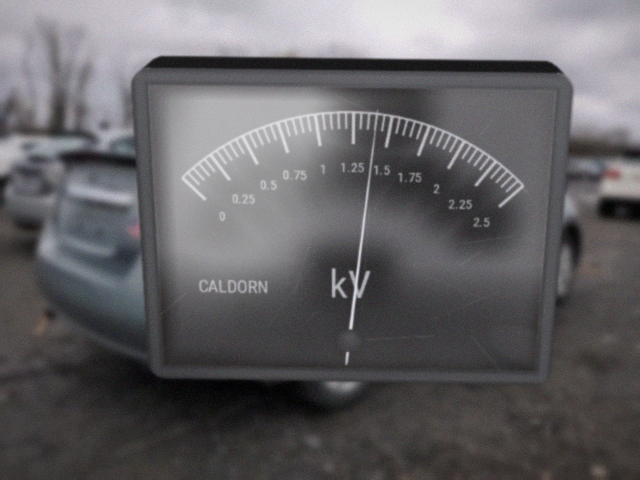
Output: 1.4
